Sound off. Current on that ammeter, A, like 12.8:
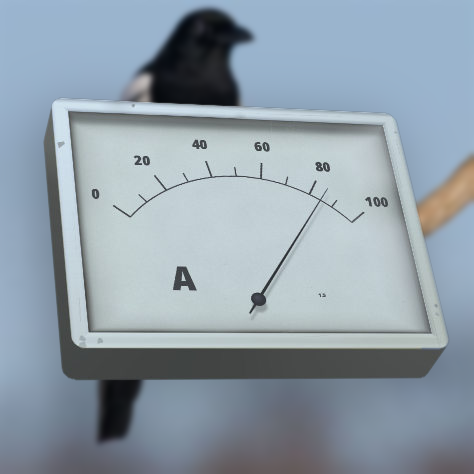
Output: 85
